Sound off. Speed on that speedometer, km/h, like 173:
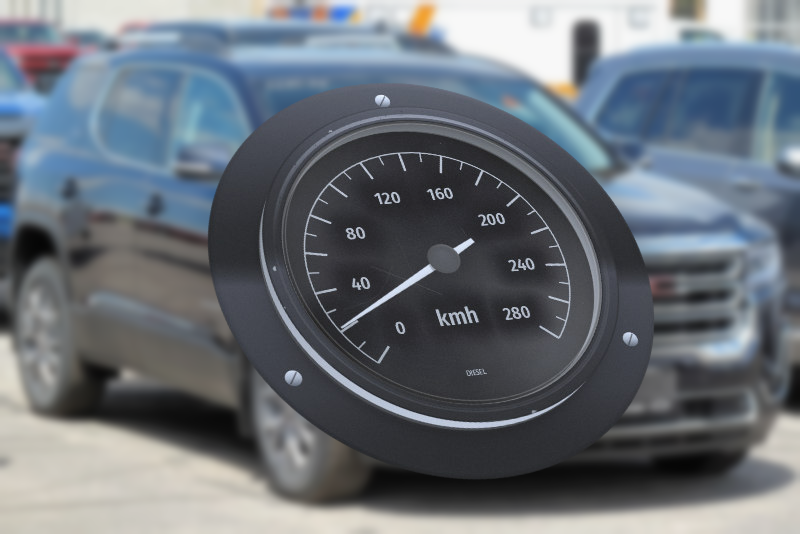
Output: 20
